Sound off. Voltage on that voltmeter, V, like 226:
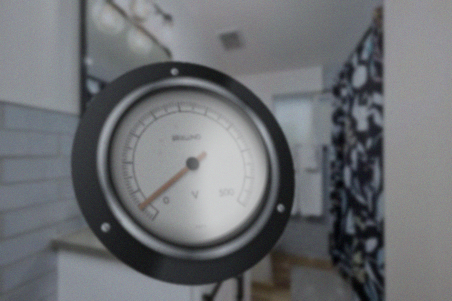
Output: 25
